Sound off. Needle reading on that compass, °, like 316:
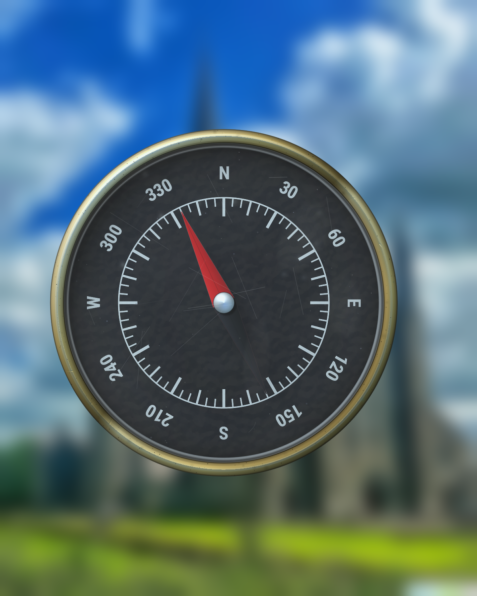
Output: 335
